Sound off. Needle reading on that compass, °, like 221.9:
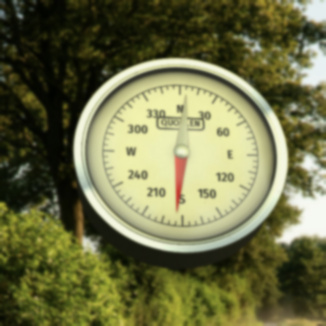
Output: 185
